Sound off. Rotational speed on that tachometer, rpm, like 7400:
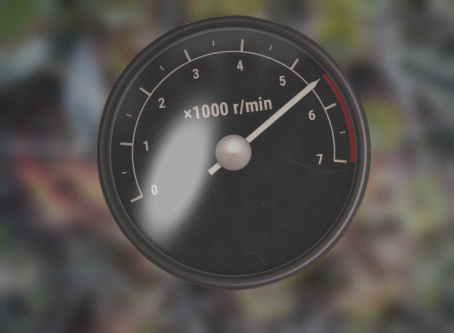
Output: 5500
